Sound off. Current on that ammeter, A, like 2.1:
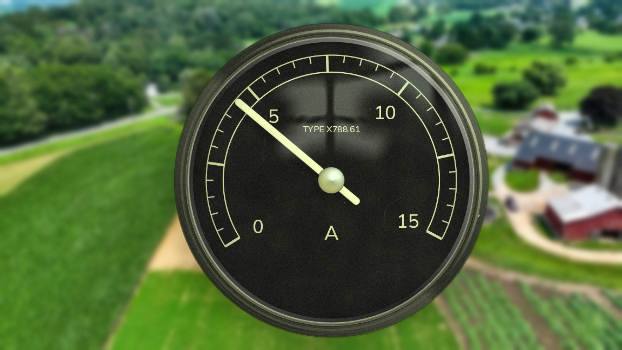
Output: 4.5
